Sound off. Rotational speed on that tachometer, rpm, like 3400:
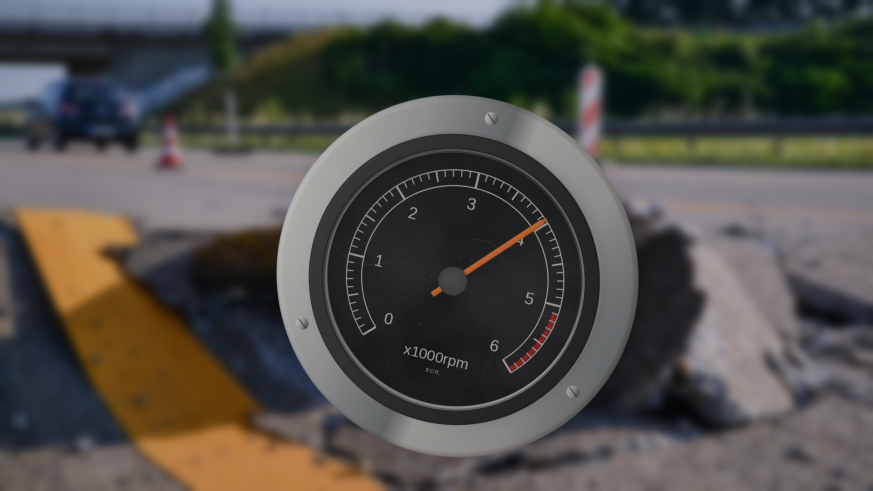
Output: 3950
